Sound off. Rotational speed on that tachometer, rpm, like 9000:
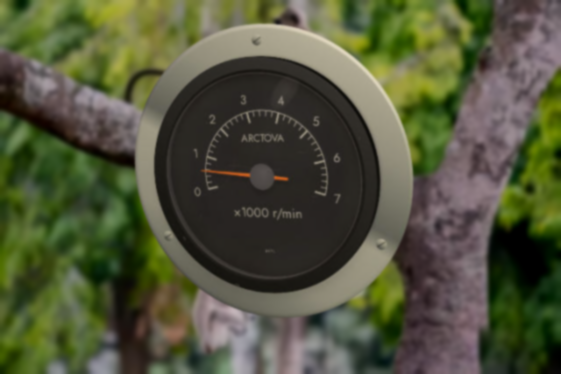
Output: 600
